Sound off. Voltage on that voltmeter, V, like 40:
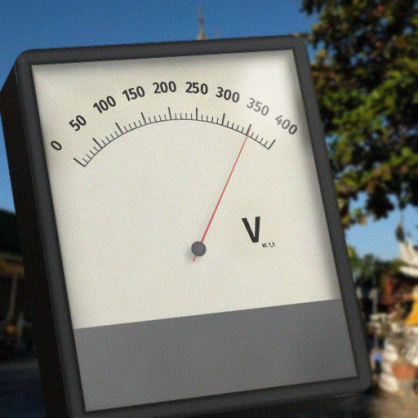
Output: 350
